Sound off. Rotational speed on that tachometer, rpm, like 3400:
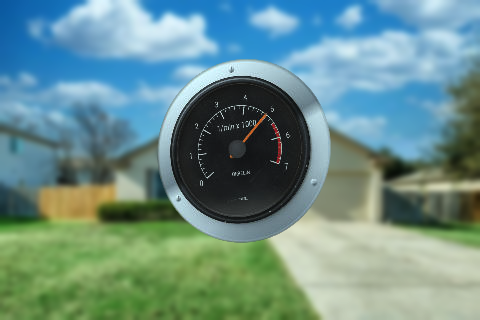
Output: 5000
